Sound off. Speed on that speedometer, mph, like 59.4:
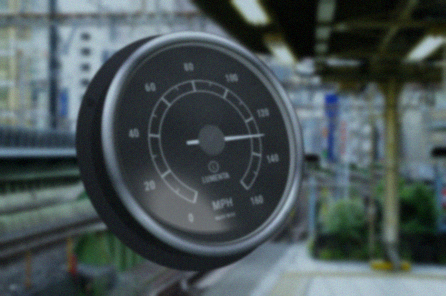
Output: 130
